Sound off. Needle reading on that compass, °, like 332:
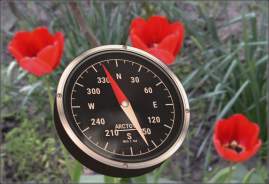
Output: 340
